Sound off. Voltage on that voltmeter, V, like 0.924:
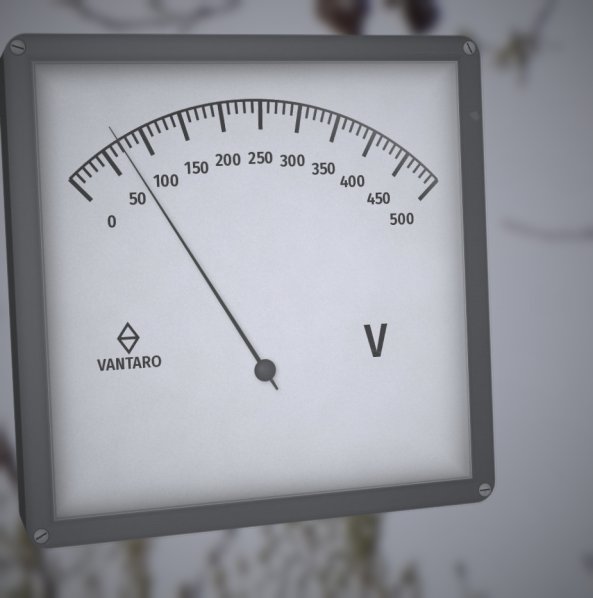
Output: 70
